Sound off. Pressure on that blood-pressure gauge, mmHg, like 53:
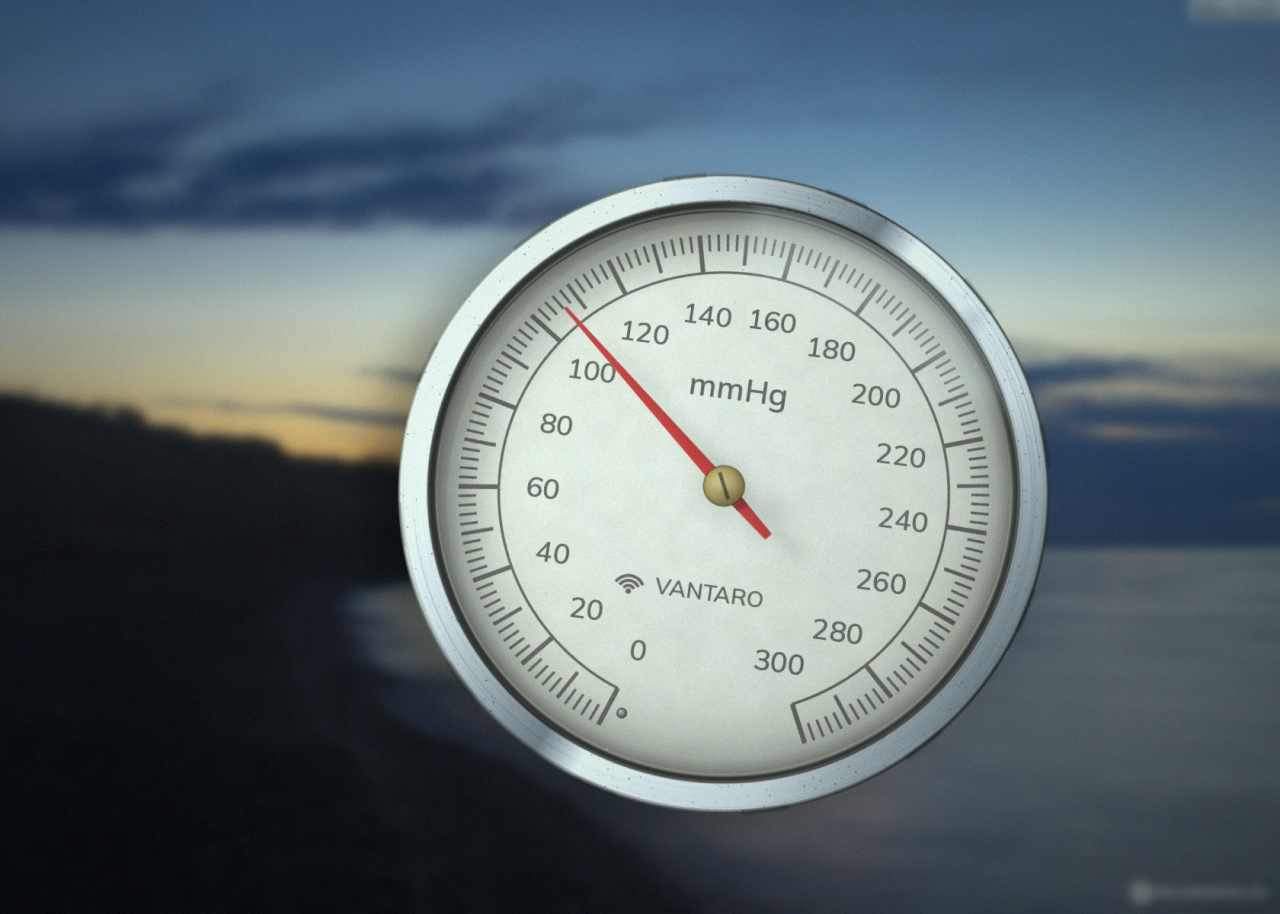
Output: 106
